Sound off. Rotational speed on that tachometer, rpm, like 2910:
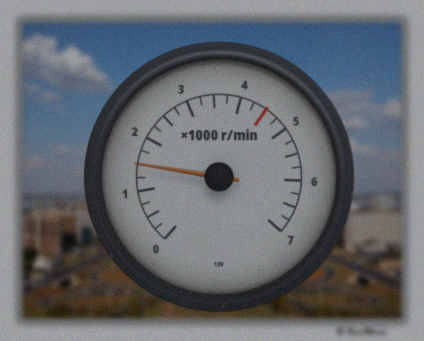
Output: 1500
